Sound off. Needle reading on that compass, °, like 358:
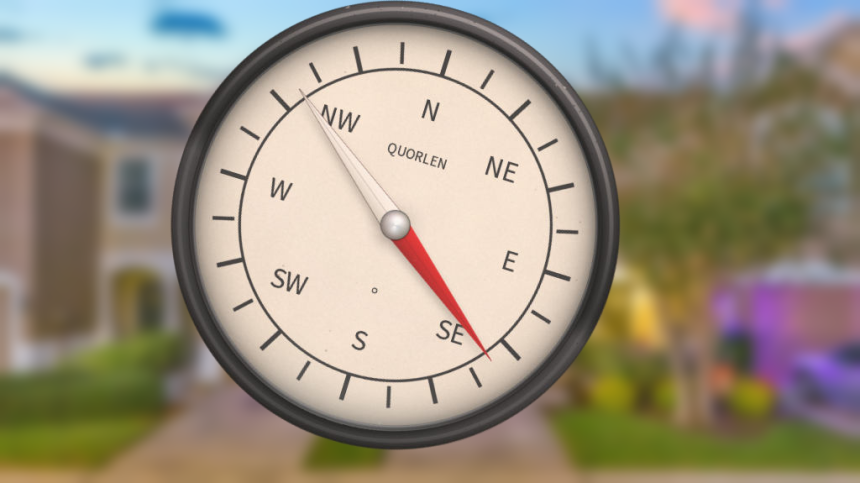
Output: 127.5
